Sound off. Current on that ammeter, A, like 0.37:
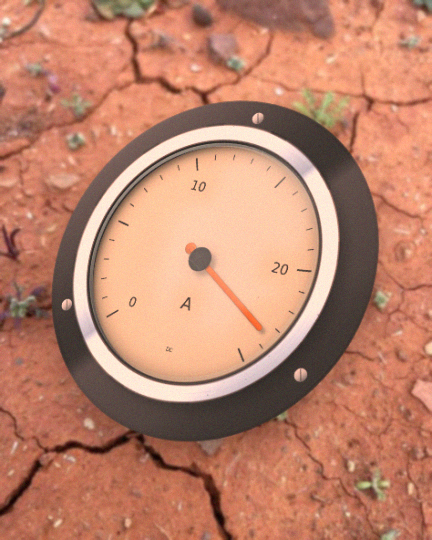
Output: 23.5
